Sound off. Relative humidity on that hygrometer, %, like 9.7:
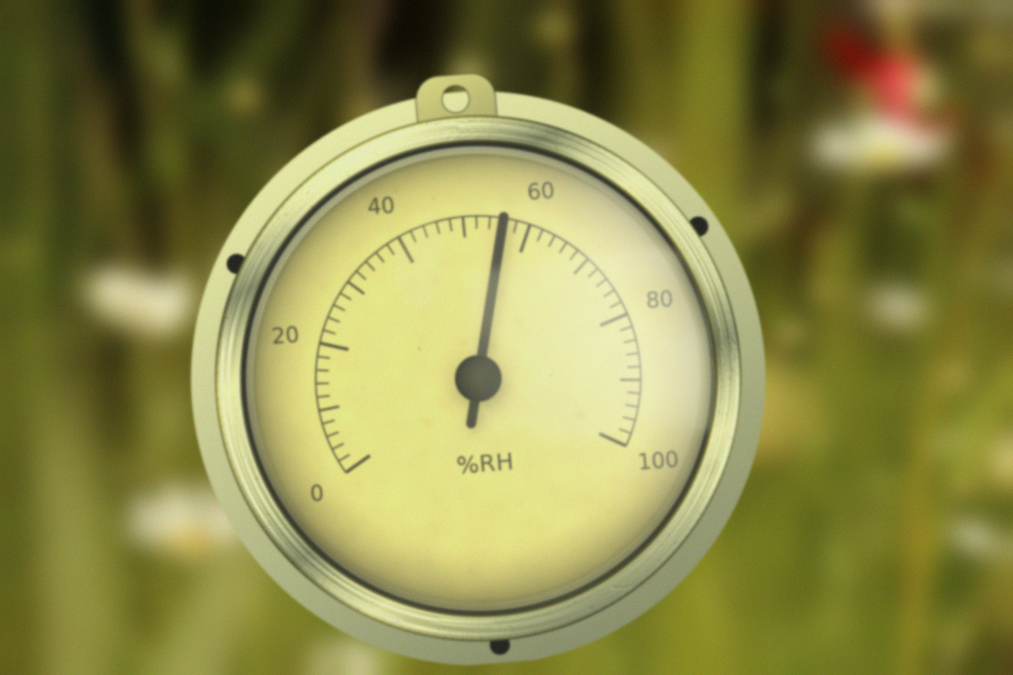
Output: 56
